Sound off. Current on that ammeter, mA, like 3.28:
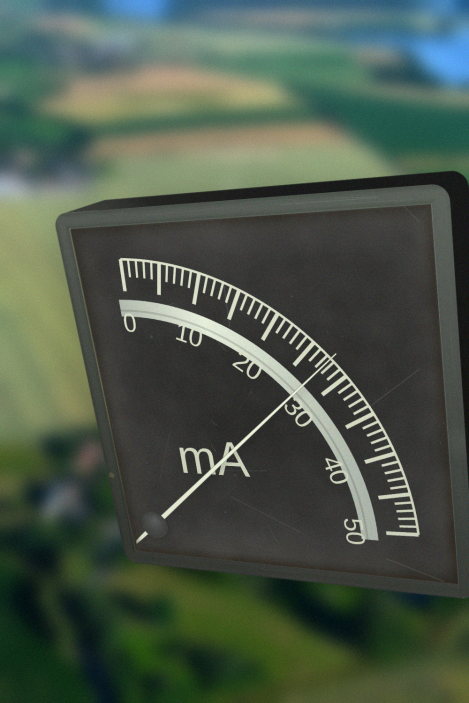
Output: 27.5
